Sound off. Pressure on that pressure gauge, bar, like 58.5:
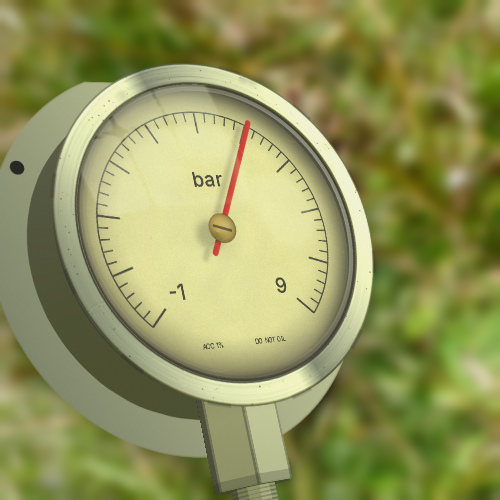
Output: 5
